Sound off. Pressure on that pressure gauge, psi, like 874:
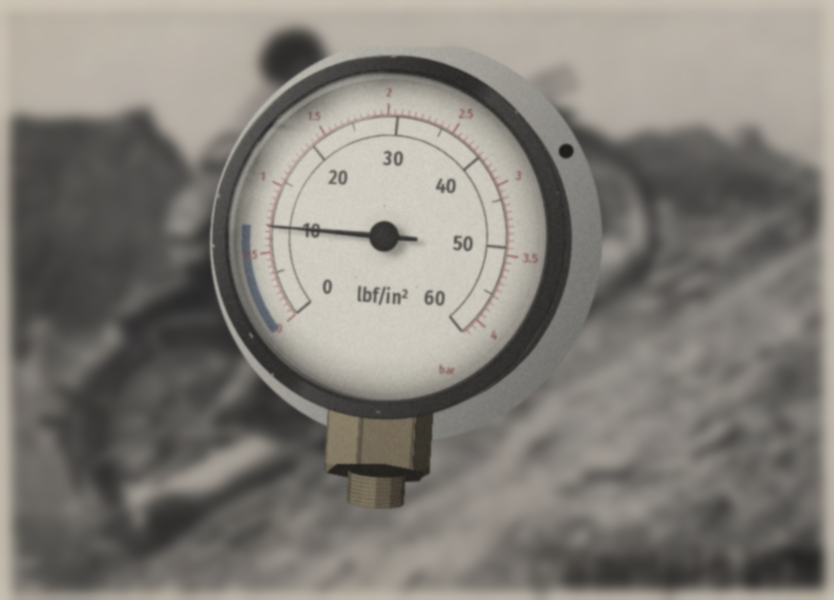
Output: 10
